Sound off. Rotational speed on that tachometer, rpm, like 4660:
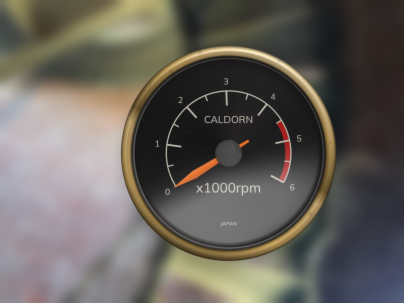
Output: 0
